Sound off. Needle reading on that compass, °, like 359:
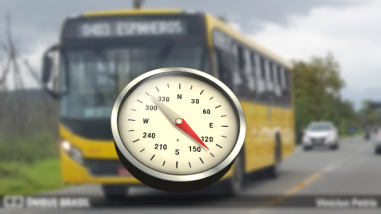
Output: 135
